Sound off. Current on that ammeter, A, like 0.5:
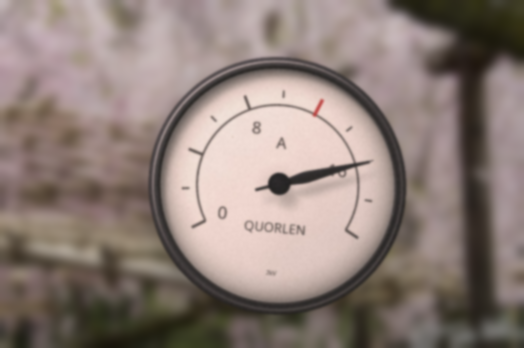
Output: 16
